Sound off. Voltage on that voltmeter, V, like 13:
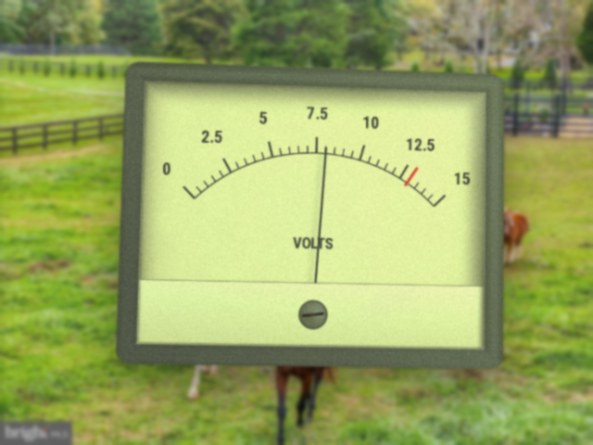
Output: 8
